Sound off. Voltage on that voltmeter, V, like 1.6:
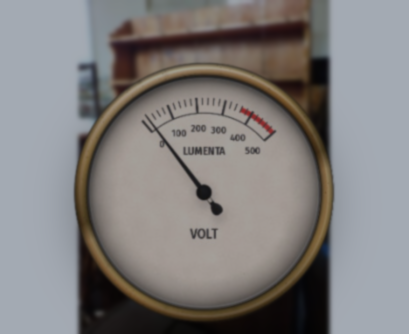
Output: 20
